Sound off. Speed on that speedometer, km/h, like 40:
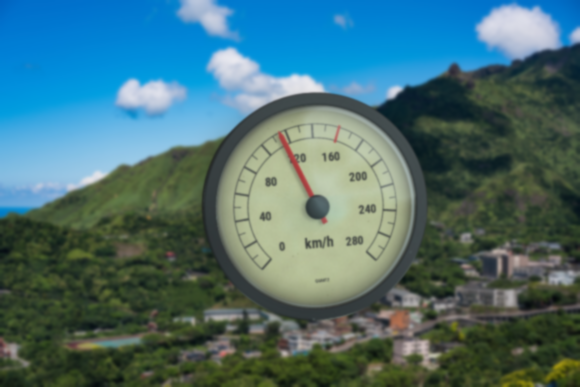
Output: 115
